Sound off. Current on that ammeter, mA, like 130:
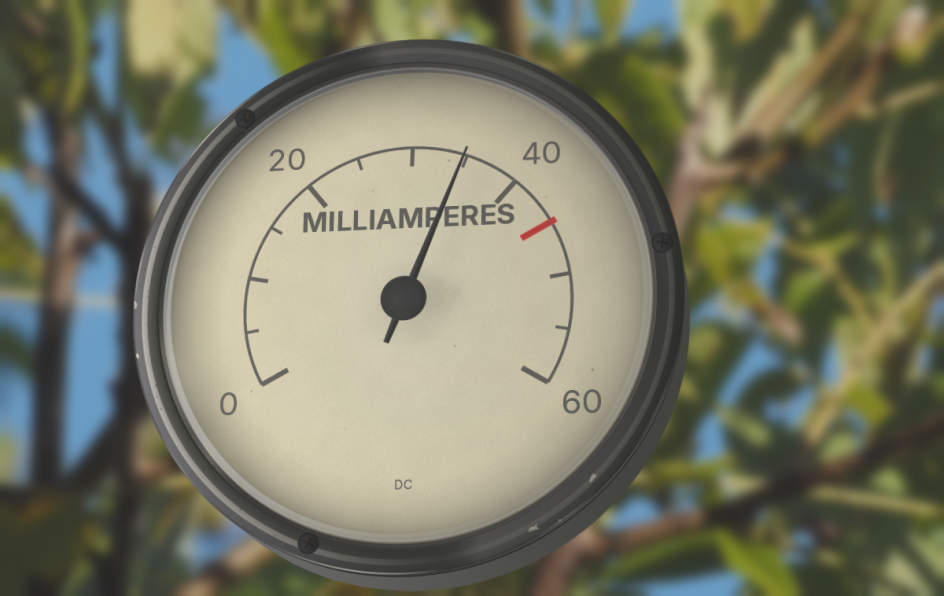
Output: 35
